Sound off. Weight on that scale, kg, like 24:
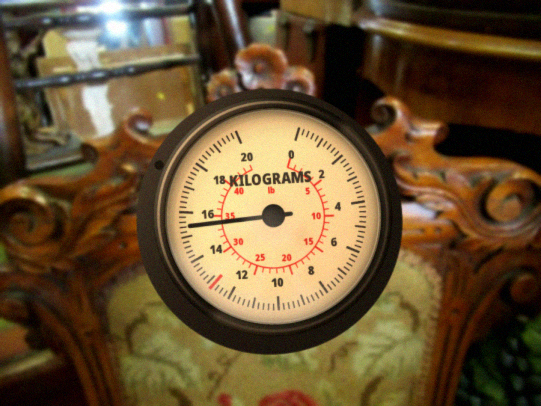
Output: 15.4
